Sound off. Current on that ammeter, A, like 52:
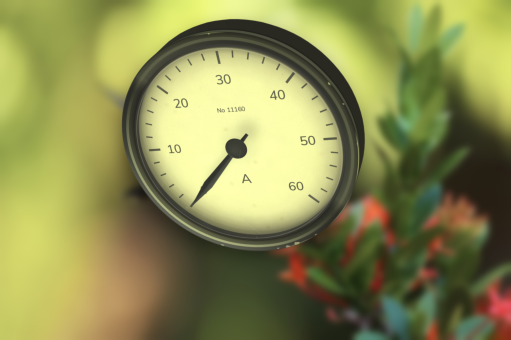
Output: 0
